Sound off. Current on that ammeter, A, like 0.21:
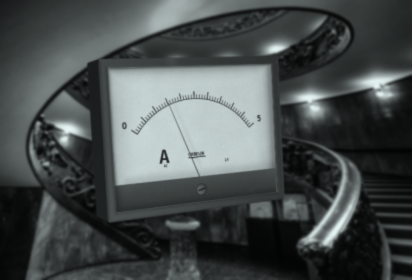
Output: 1.5
